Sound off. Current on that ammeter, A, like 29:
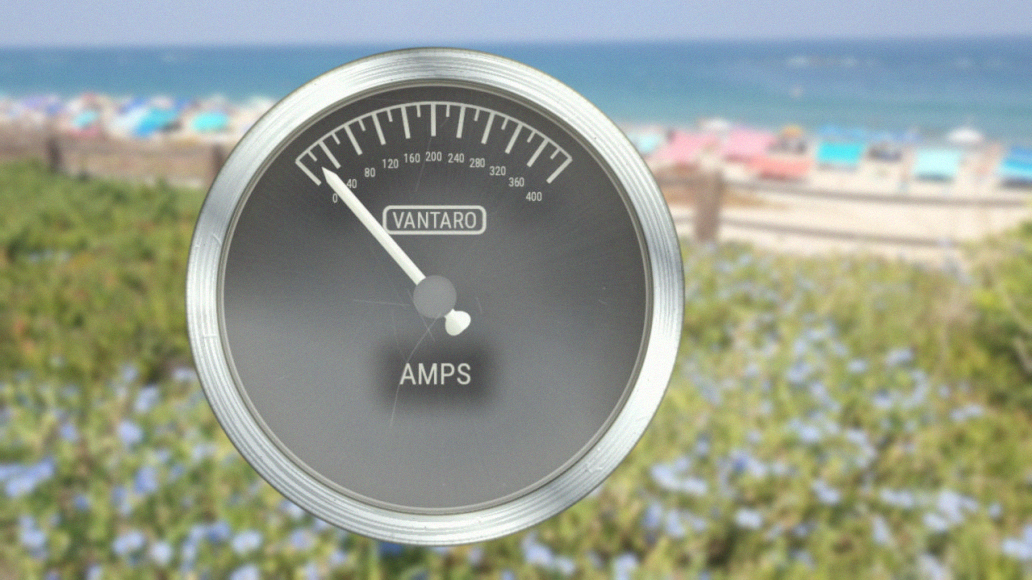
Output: 20
